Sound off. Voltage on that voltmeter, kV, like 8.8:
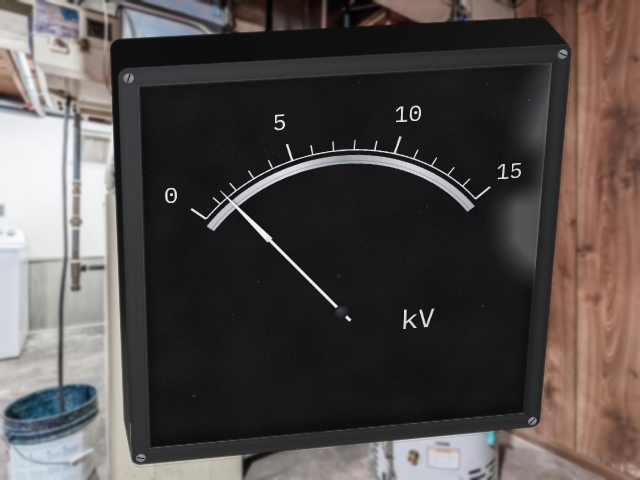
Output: 1.5
